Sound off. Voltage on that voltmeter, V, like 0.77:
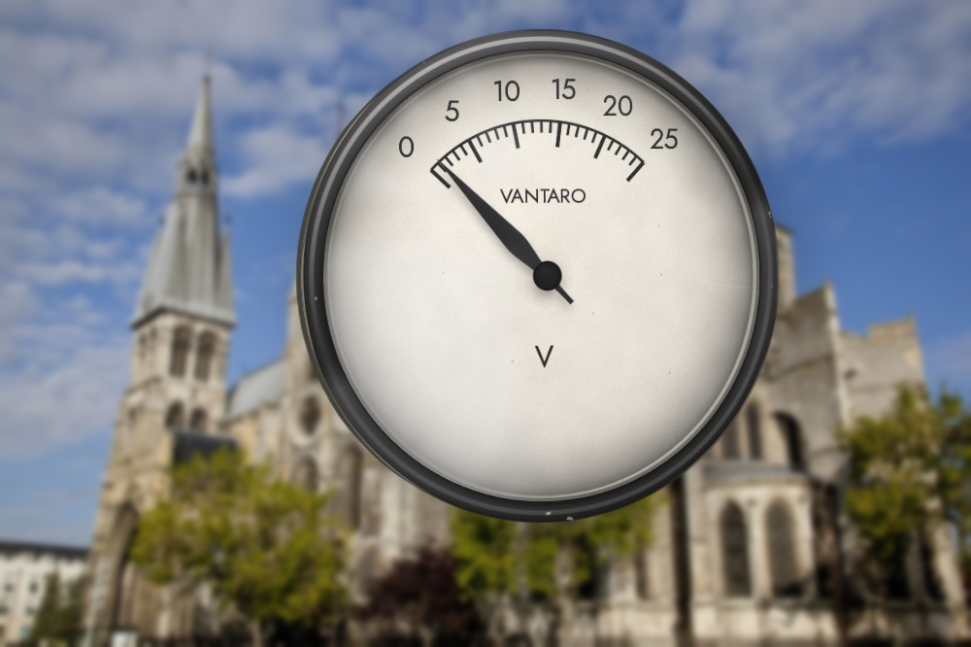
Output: 1
